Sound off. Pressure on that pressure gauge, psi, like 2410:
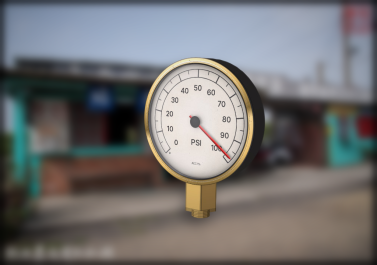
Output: 97.5
